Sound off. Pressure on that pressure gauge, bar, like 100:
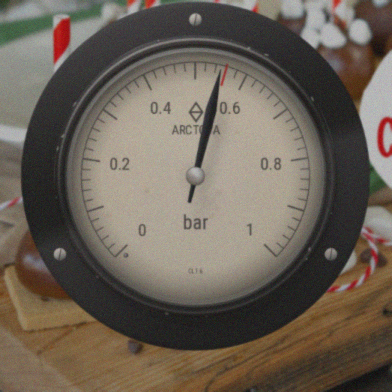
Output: 0.55
